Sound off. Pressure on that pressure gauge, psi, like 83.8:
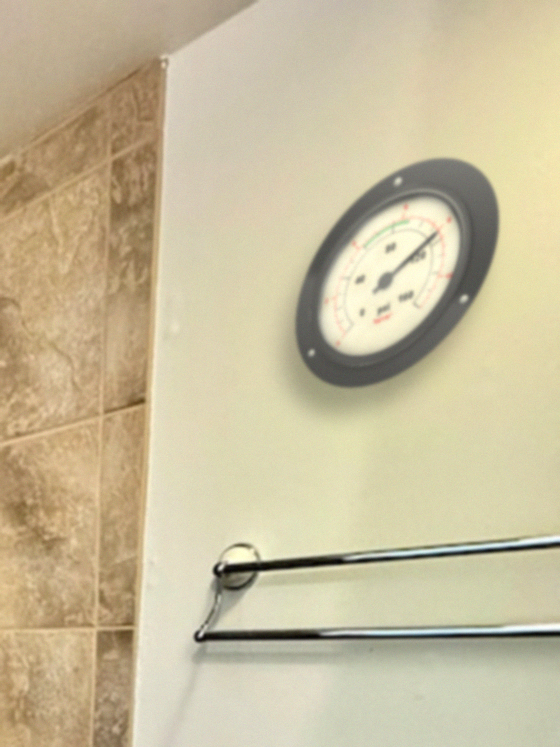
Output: 115
